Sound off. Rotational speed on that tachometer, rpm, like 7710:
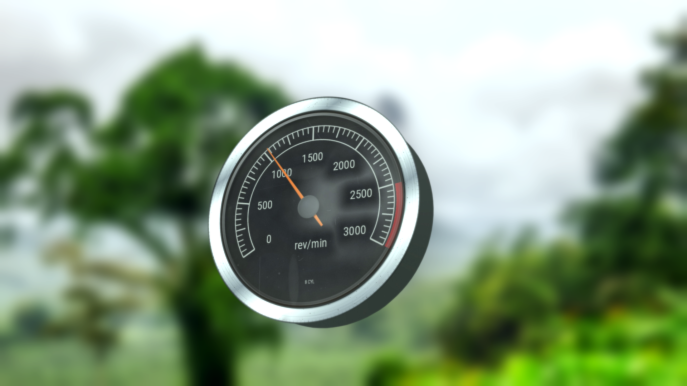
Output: 1050
